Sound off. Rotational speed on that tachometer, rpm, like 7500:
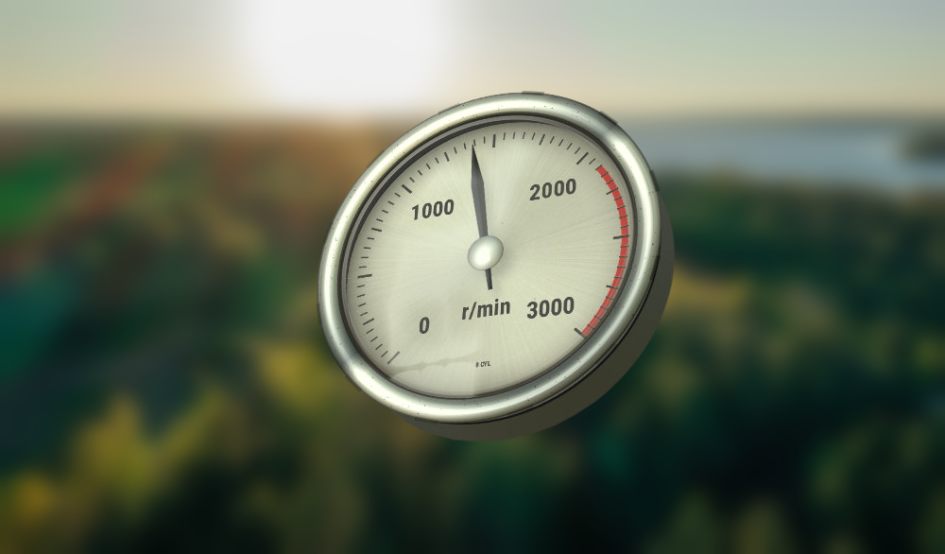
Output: 1400
